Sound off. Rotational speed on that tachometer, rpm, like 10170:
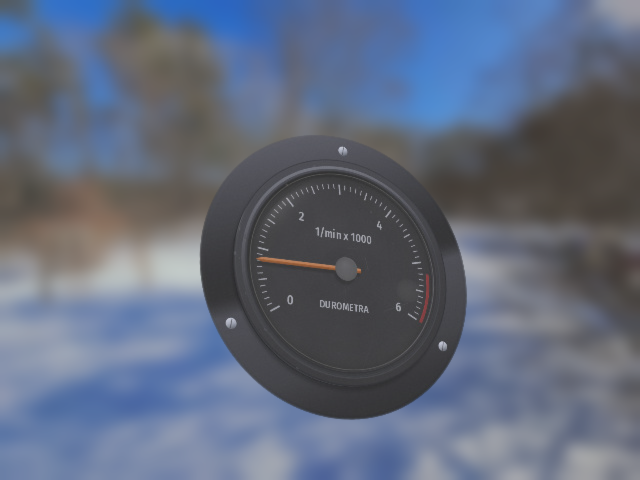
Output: 800
